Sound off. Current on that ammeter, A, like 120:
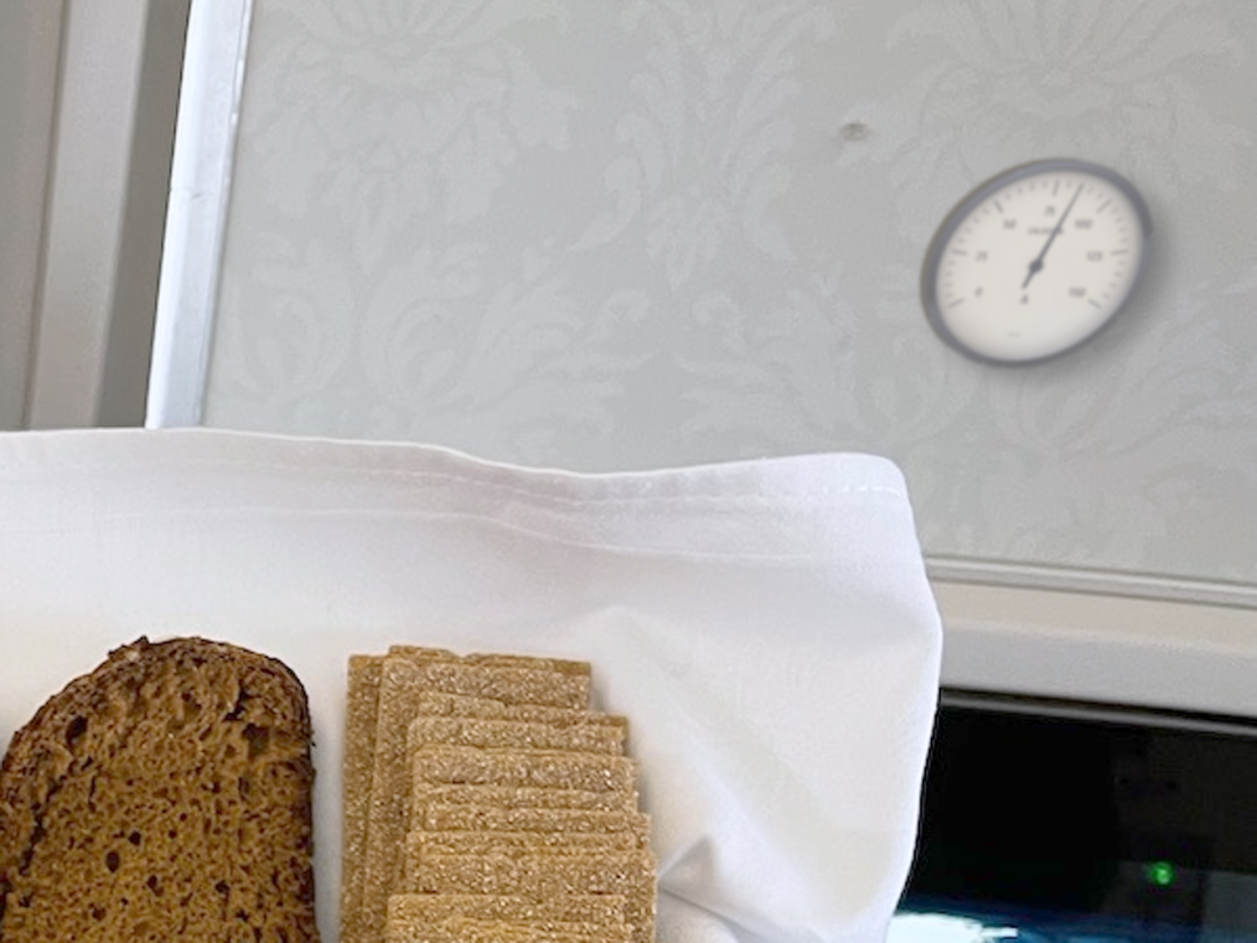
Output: 85
